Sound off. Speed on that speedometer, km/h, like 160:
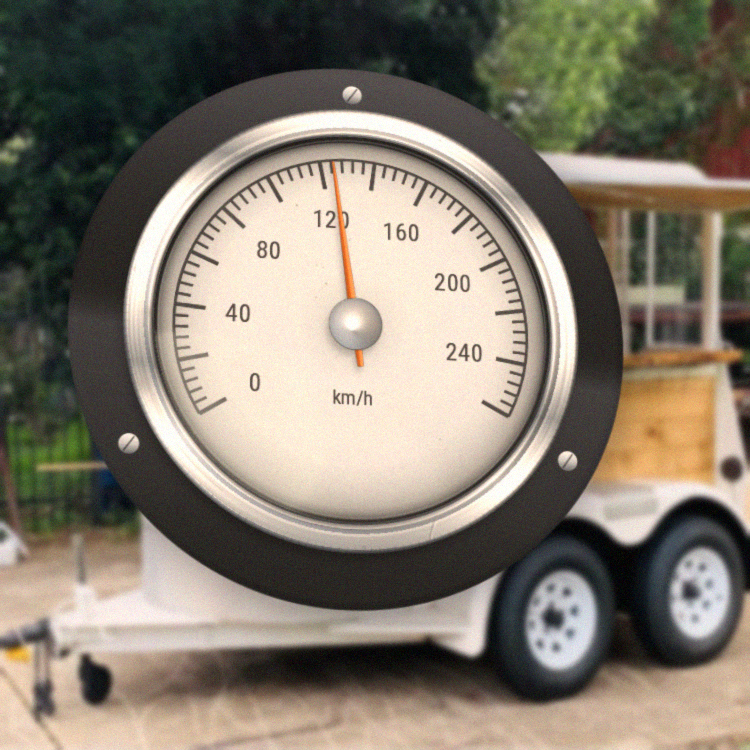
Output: 124
